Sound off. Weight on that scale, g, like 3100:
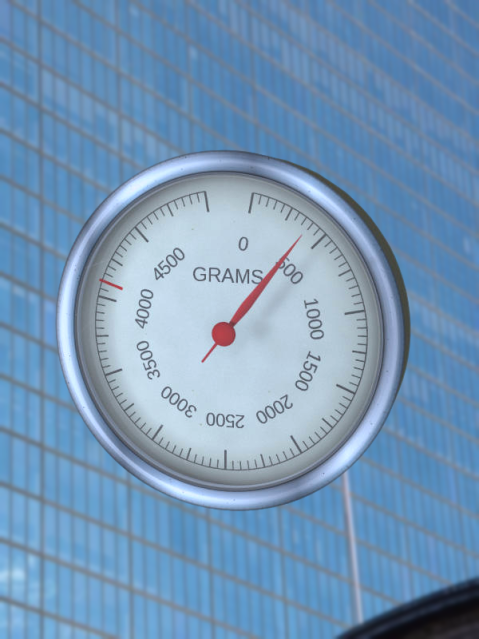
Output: 400
